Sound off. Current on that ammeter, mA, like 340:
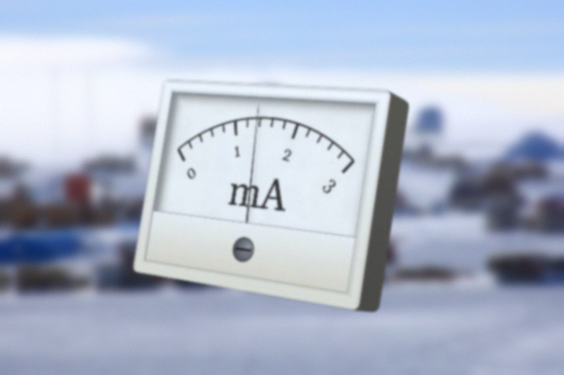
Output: 1.4
